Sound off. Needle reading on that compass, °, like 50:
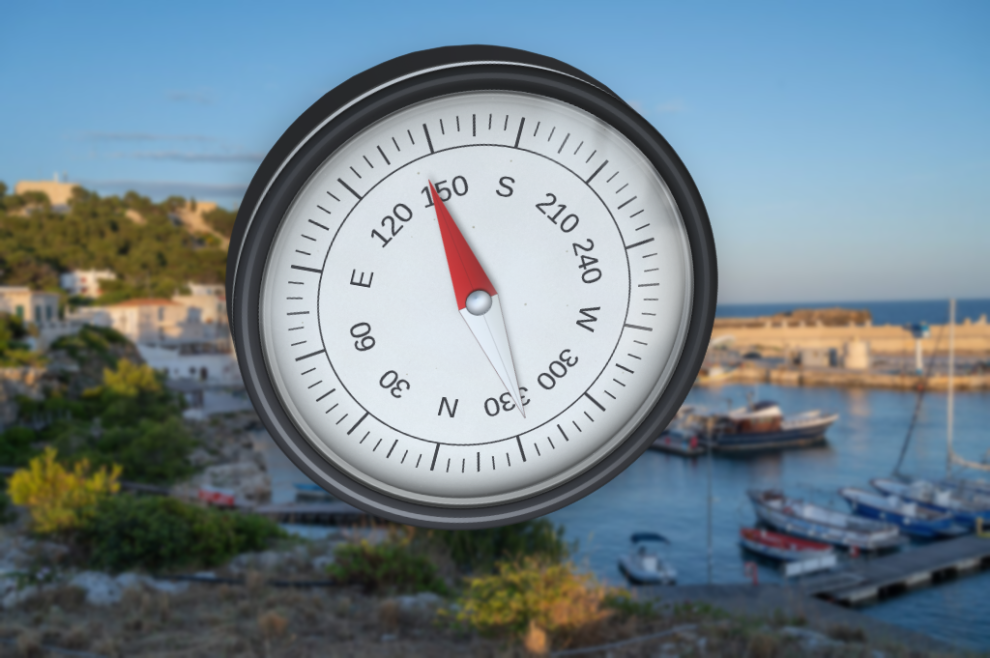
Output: 145
